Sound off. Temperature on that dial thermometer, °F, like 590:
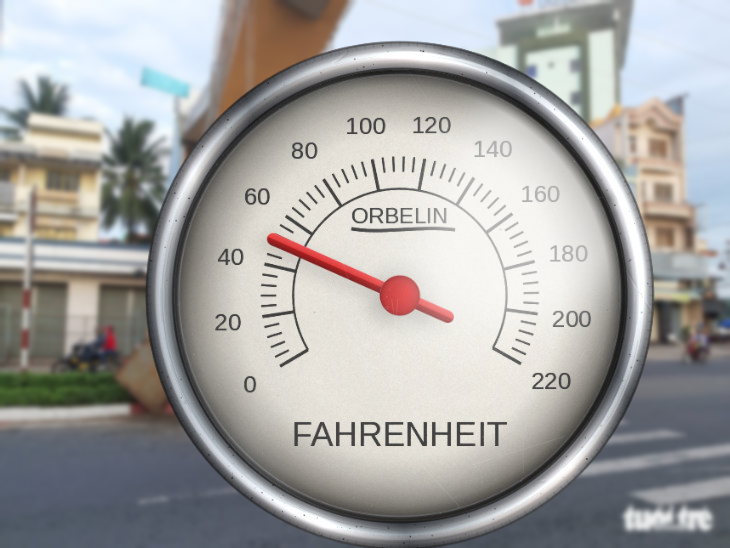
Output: 50
